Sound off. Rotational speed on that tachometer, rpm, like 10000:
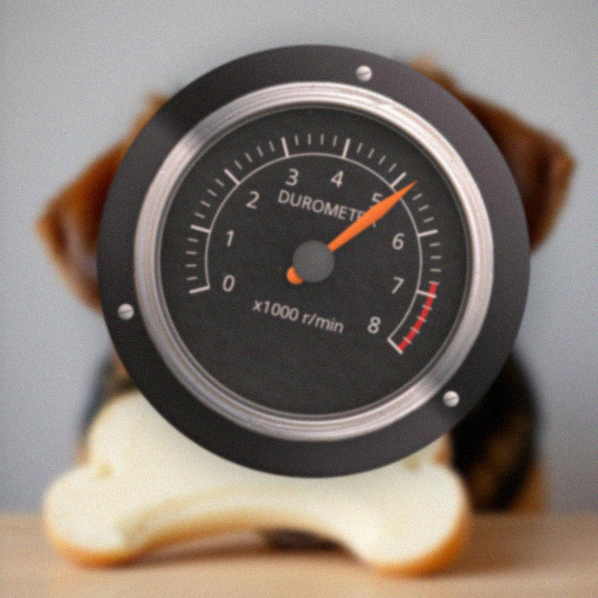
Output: 5200
